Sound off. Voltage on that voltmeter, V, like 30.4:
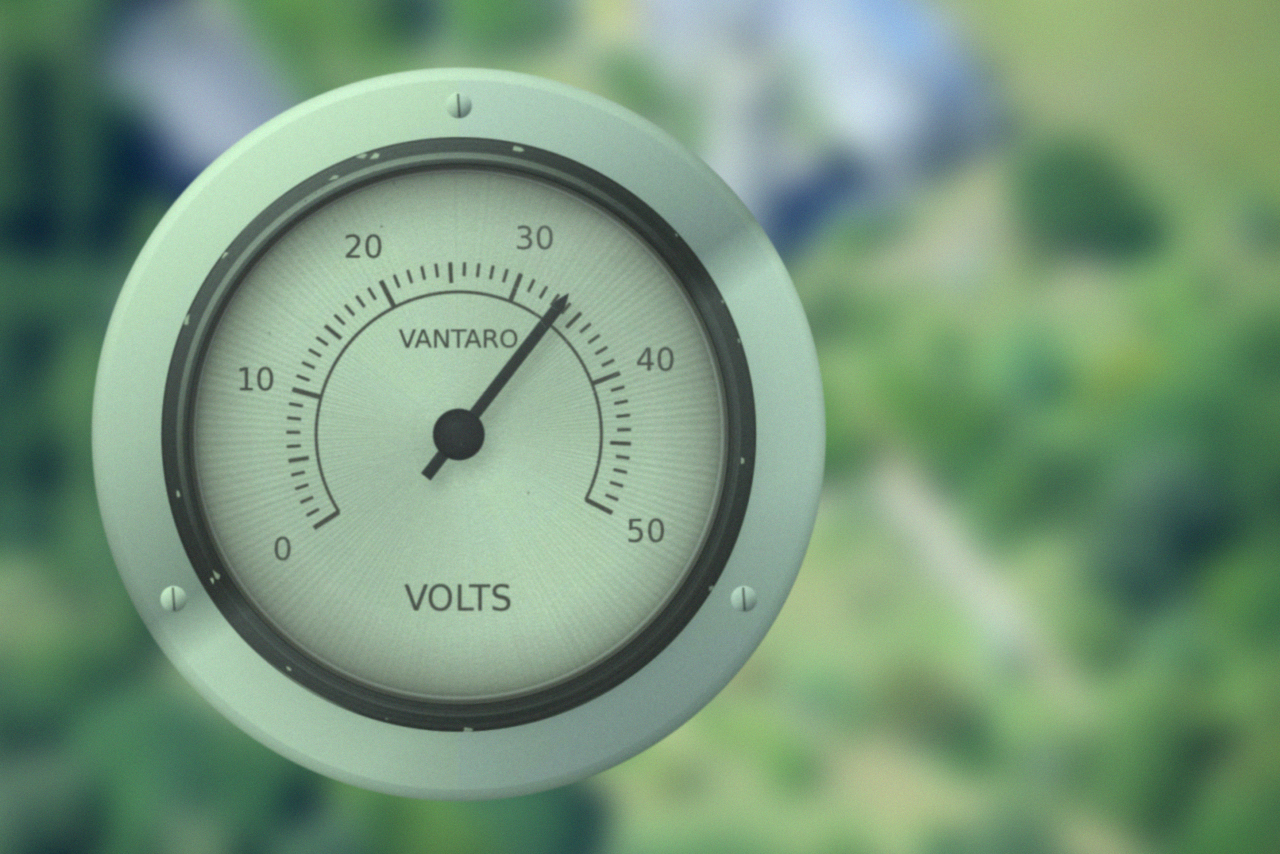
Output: 33.5
